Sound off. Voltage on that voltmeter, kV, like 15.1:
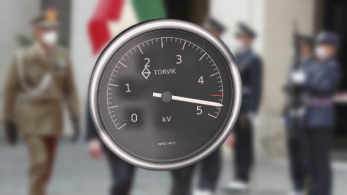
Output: 4.7
